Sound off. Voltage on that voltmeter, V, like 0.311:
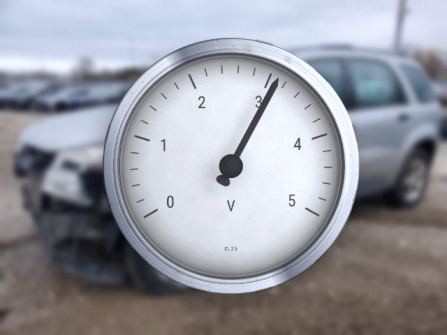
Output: 3.1
